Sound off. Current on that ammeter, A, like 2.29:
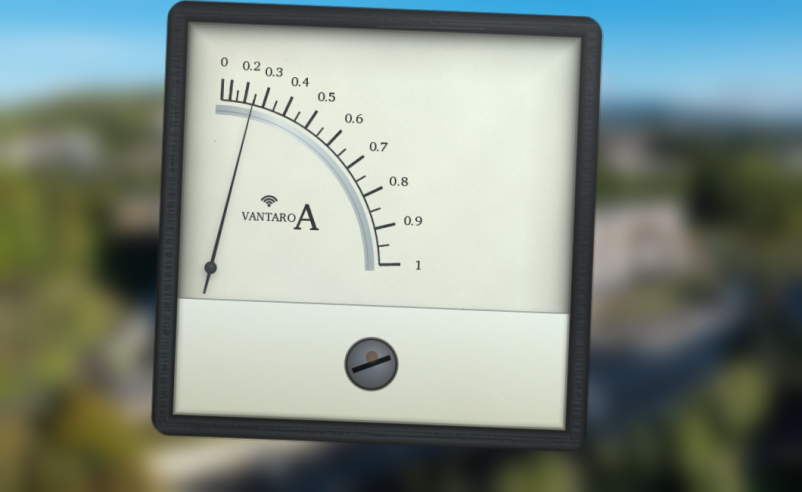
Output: 0.25
